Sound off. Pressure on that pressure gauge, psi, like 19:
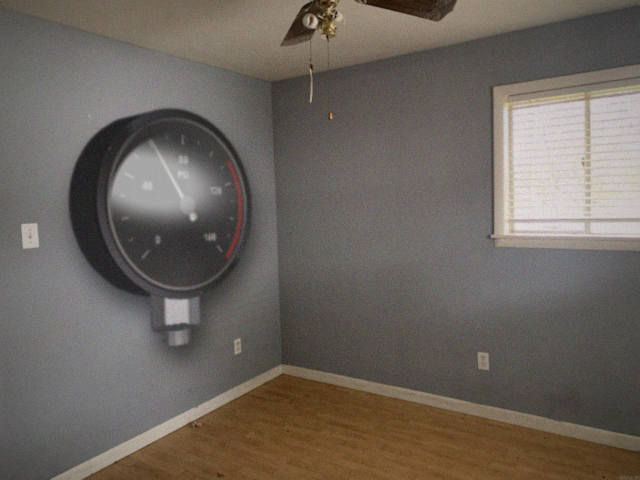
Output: 60
